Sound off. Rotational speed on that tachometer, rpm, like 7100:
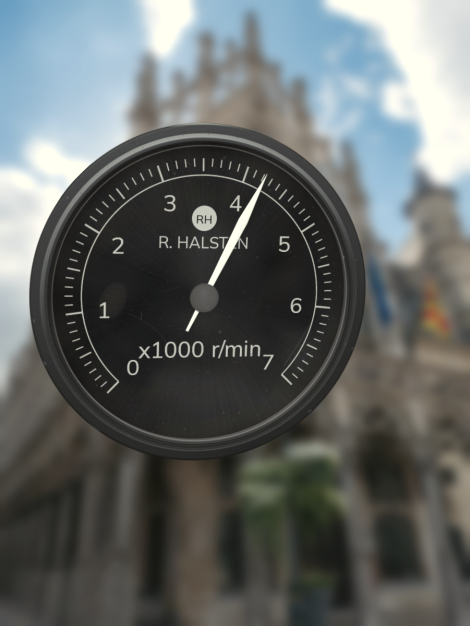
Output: 4200
